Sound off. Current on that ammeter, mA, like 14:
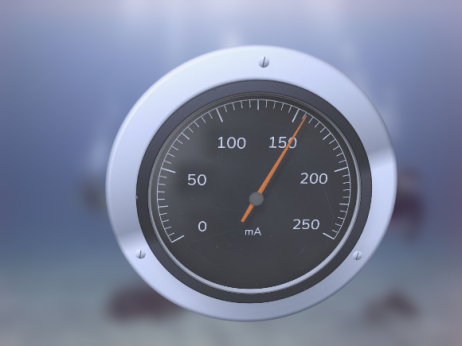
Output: 155
